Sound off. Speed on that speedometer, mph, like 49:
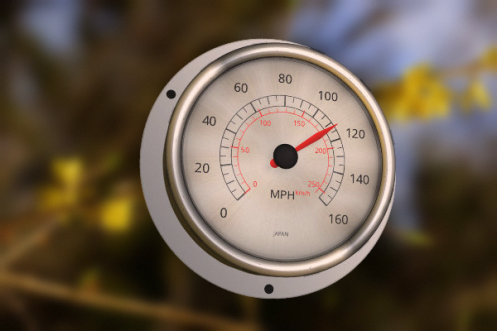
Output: 112.5
